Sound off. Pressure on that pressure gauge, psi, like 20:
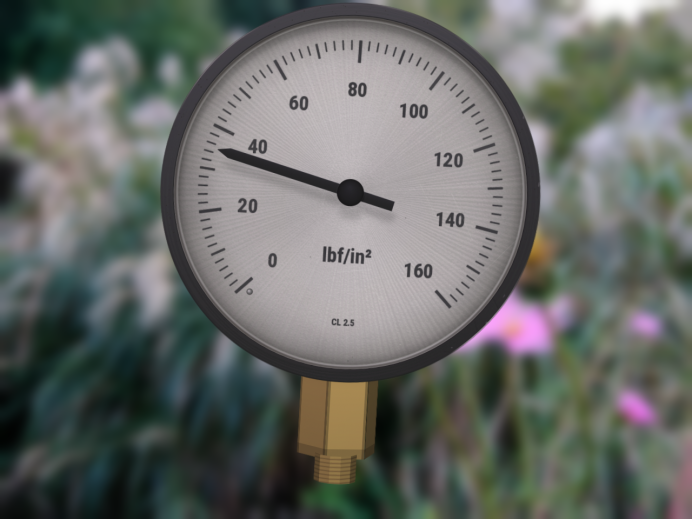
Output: 35
